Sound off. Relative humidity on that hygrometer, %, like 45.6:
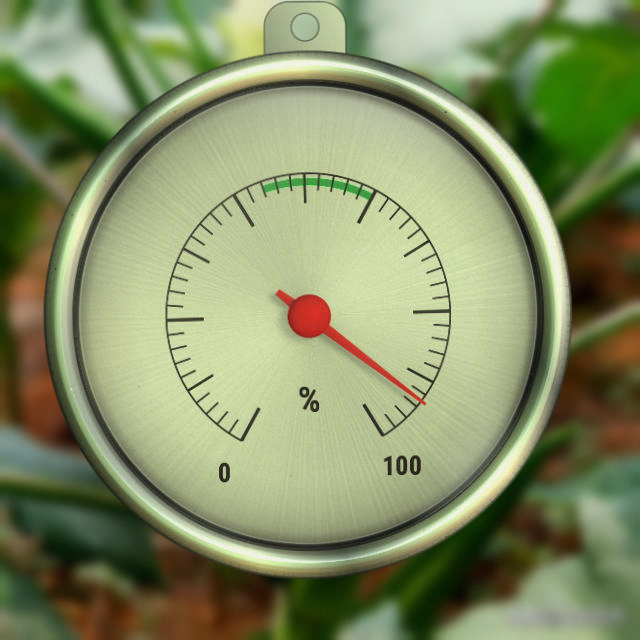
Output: 93
